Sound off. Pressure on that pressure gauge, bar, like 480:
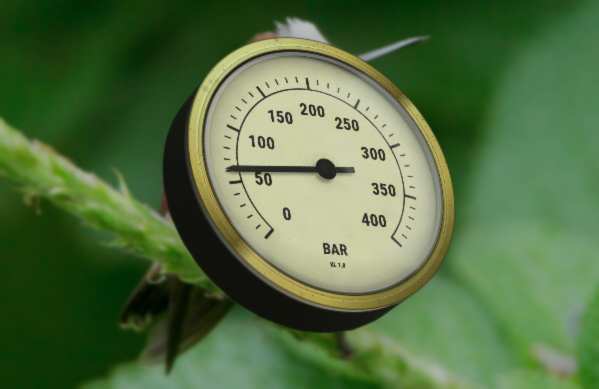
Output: 60
